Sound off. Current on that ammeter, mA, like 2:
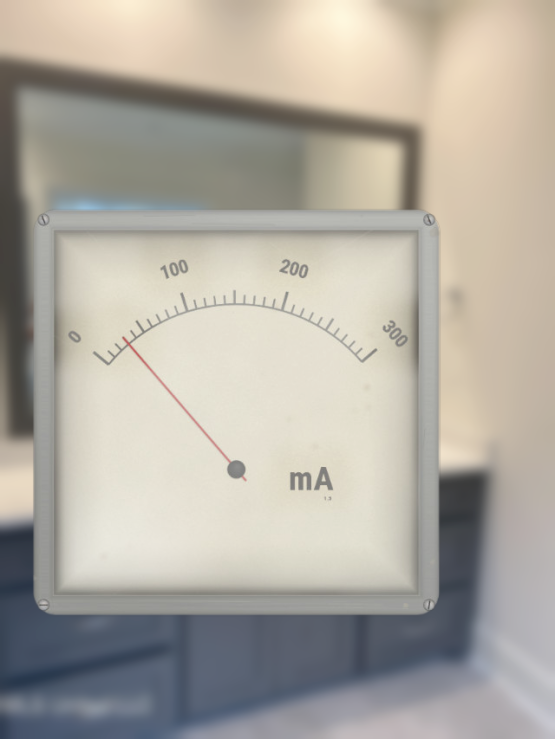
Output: 30
